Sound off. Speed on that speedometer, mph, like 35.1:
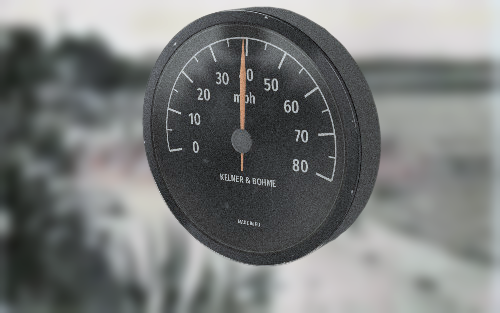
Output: 40
